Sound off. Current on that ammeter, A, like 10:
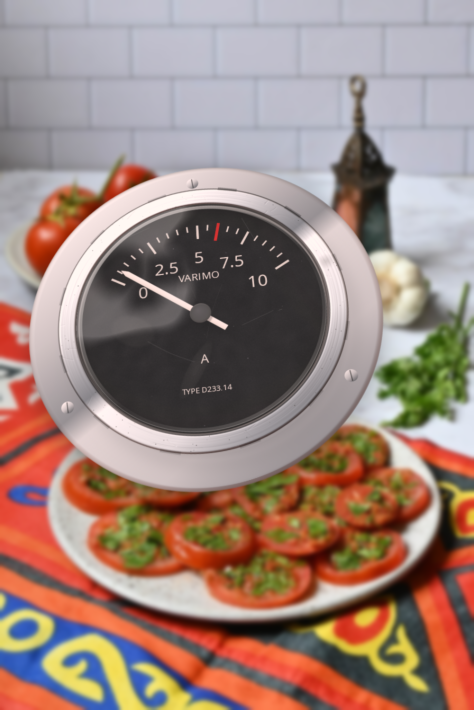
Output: 0.5
